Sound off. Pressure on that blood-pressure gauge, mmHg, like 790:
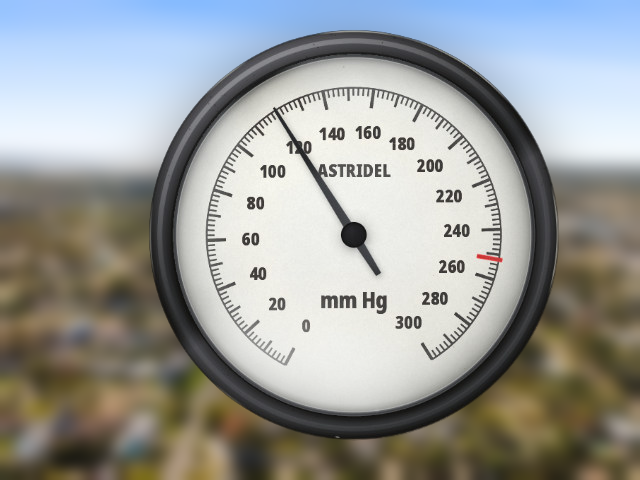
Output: 120
